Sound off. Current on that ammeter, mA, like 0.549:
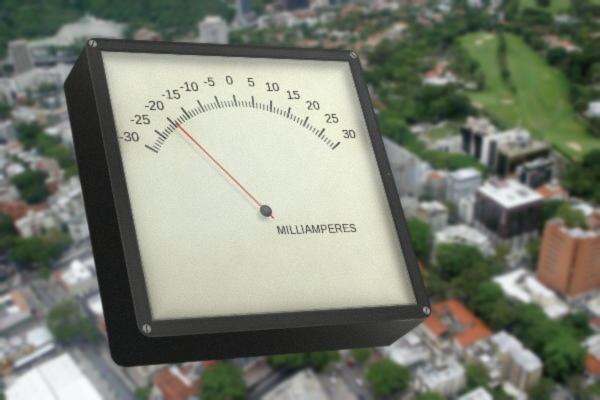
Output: -20
